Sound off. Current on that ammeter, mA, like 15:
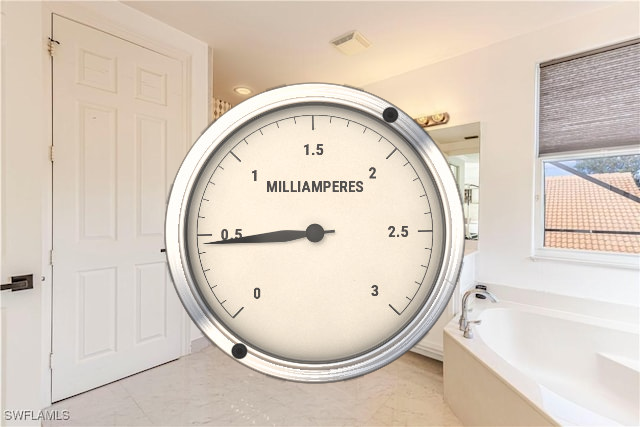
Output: 0.45
